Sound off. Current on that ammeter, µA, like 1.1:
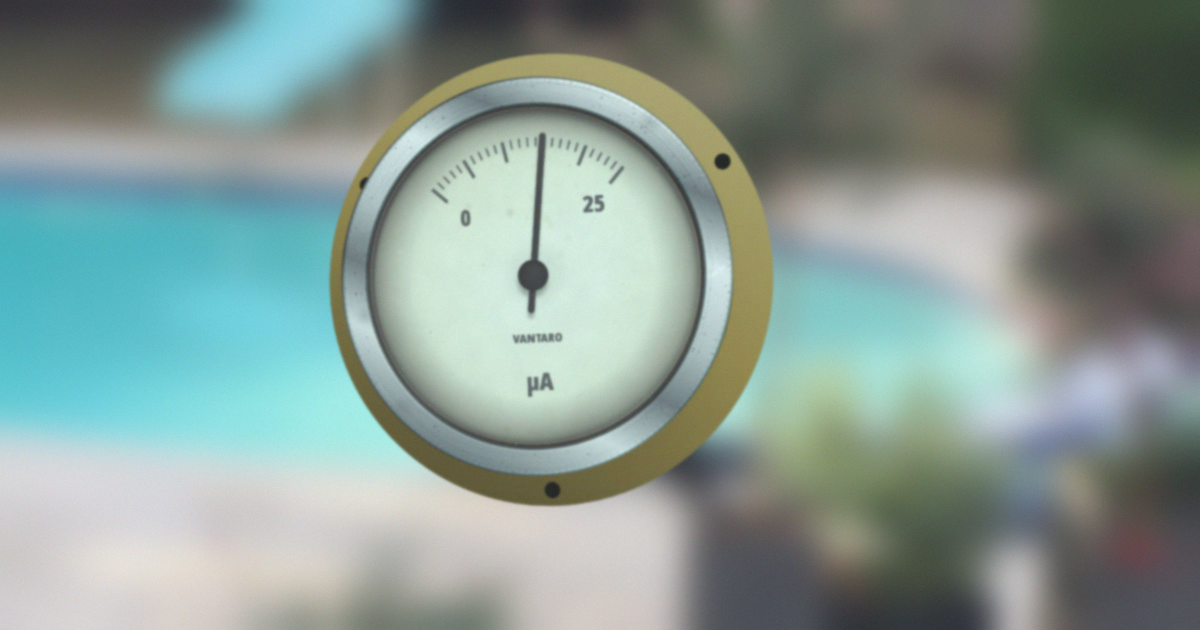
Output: 15
